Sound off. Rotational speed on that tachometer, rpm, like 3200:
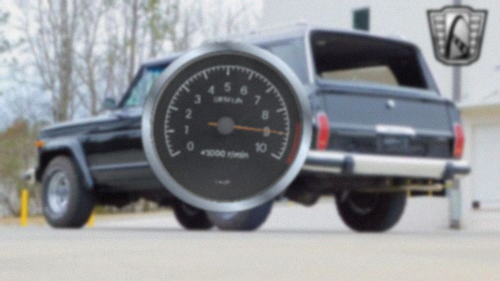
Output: 9000
